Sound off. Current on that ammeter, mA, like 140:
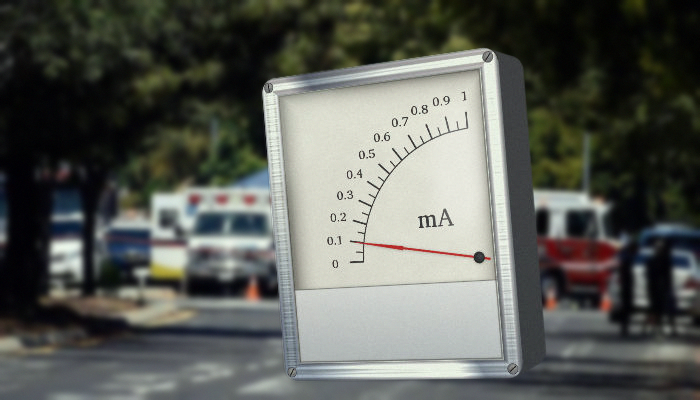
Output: 0.1
